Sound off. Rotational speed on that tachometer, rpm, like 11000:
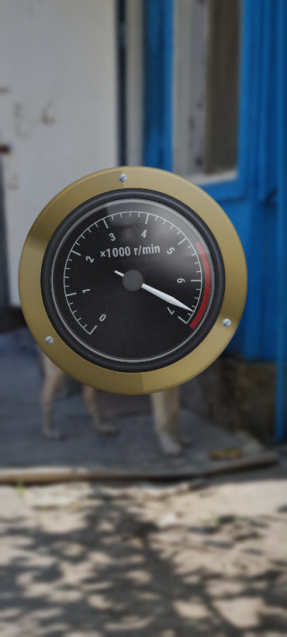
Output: 6700
